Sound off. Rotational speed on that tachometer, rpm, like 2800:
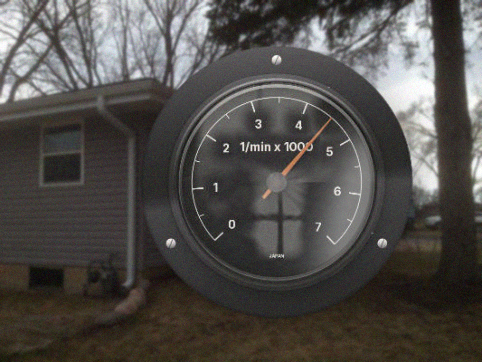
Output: 4500
